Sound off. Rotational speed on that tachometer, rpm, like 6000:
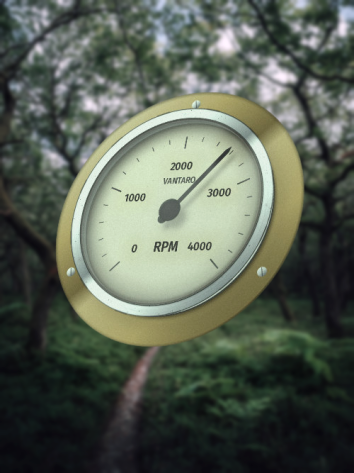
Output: 2600
